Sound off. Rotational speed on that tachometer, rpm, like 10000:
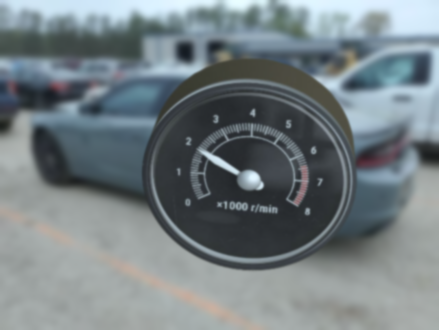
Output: 2000
